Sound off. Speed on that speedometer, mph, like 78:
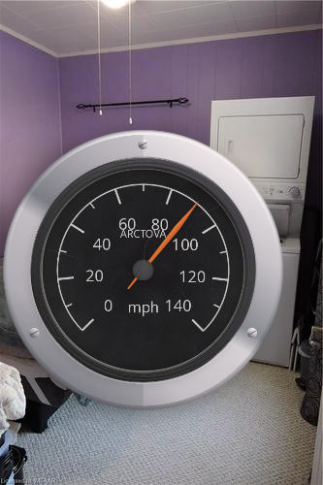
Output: 90
